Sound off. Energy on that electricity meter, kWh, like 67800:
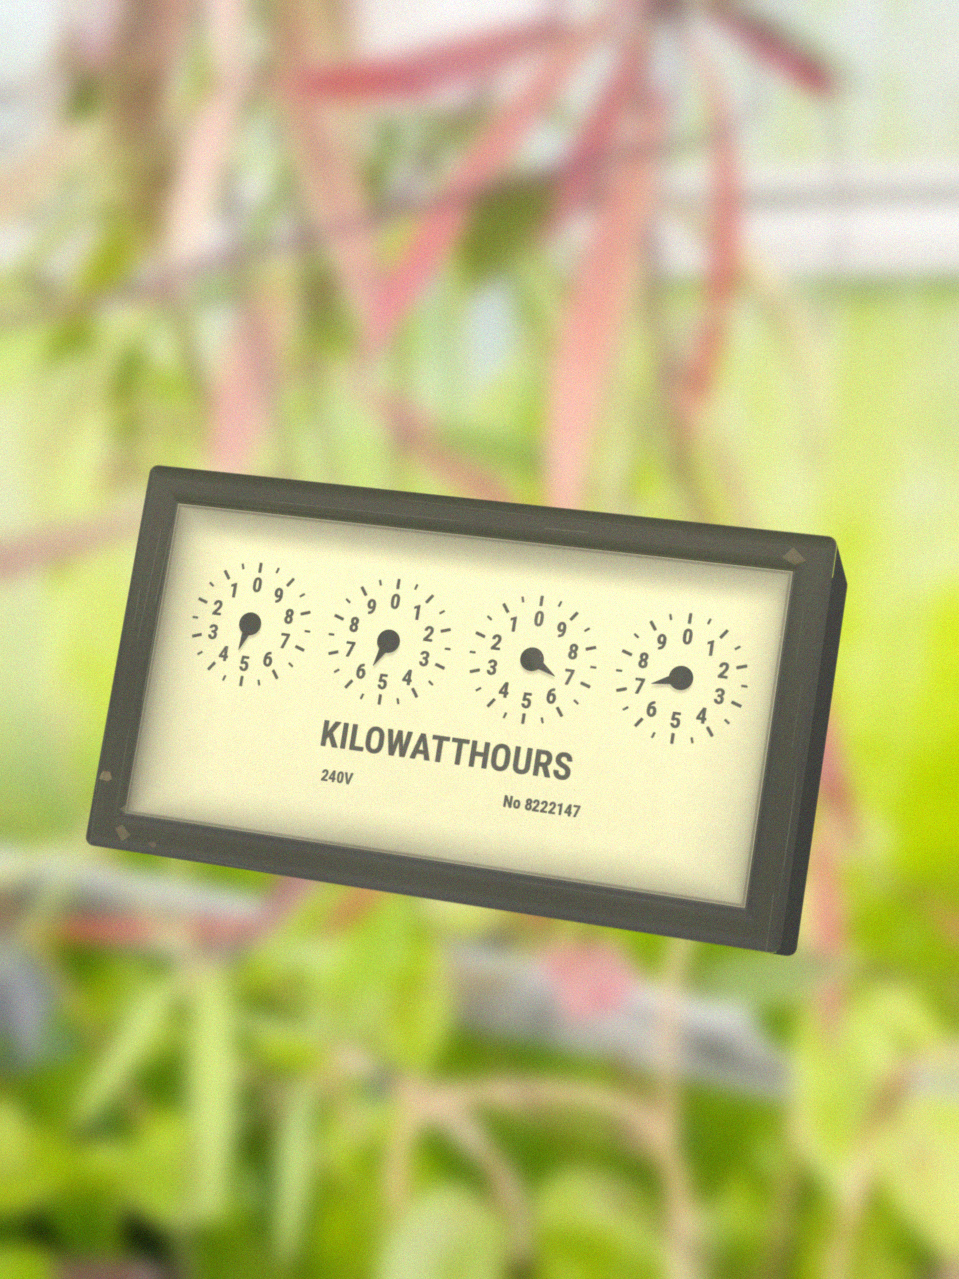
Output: 4567
